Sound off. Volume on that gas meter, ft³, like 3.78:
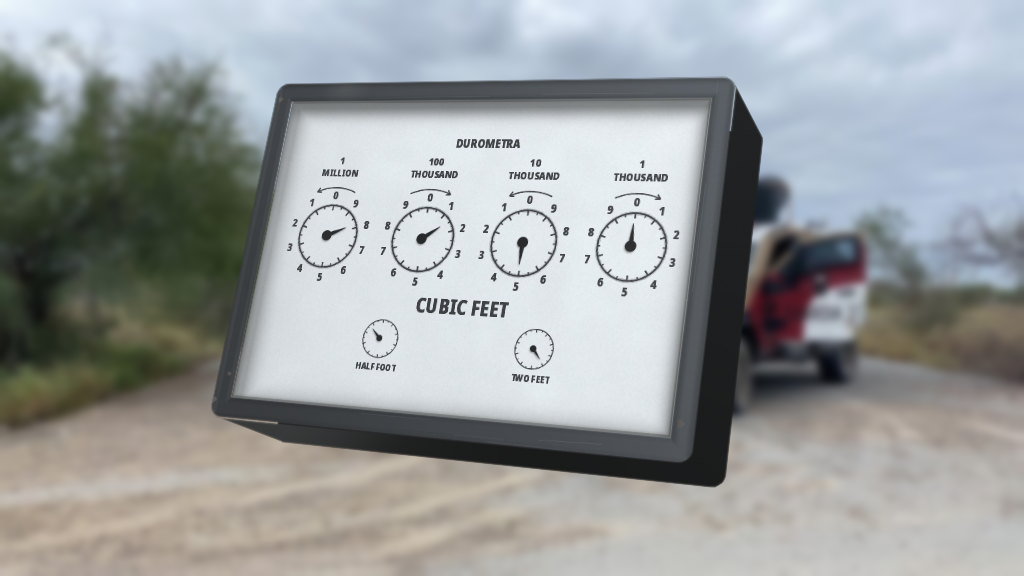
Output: 815000
